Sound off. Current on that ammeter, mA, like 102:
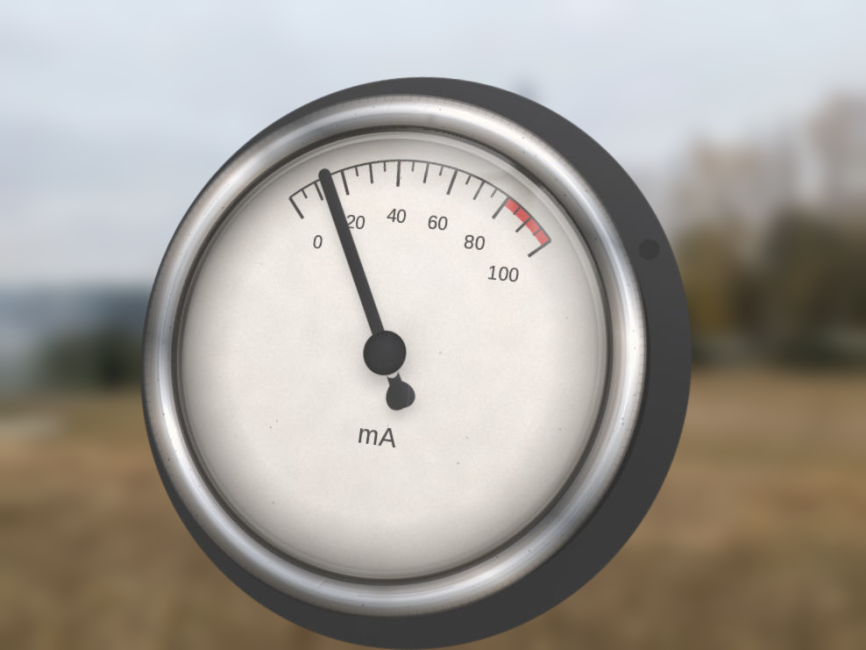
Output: 15
